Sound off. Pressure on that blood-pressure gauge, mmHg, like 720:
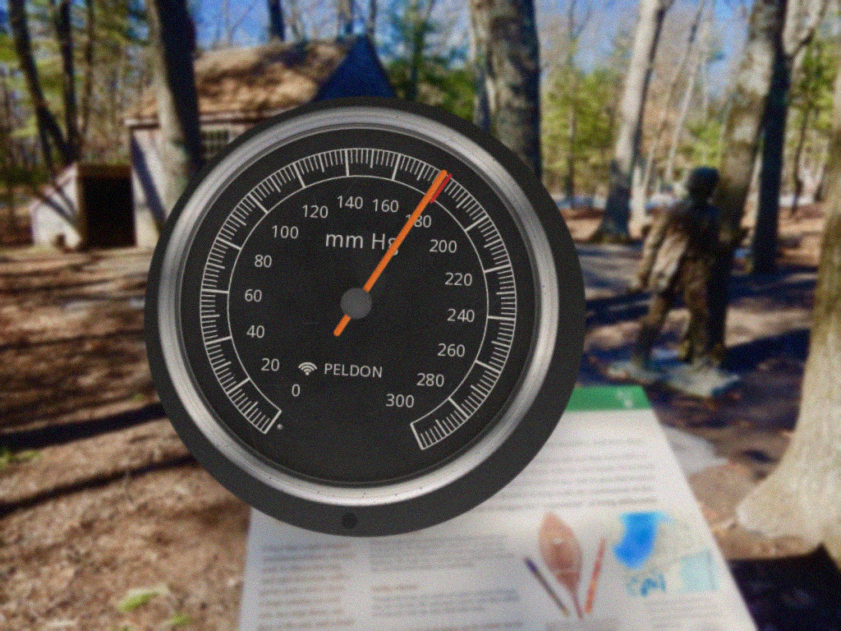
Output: 178
